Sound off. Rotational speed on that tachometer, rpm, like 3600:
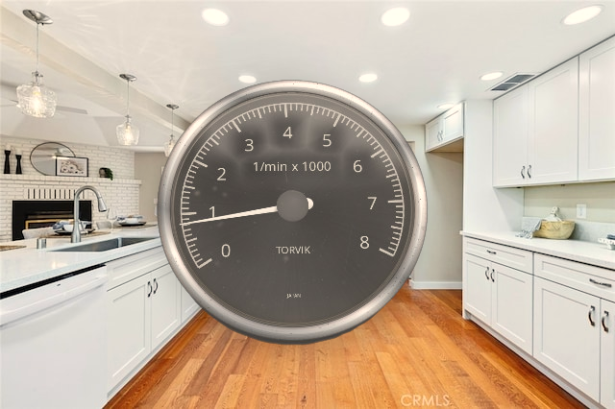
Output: 800
